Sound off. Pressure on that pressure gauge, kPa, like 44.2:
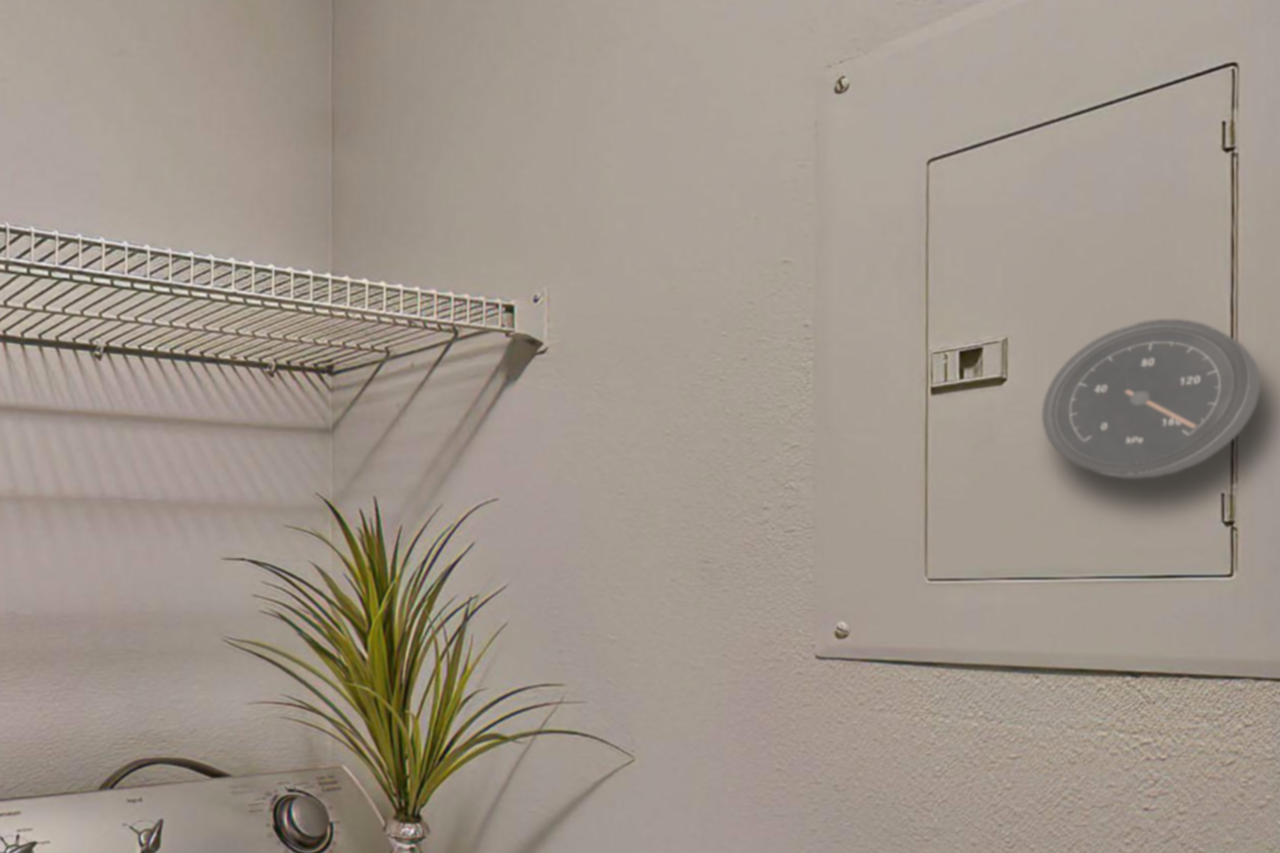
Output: 155
